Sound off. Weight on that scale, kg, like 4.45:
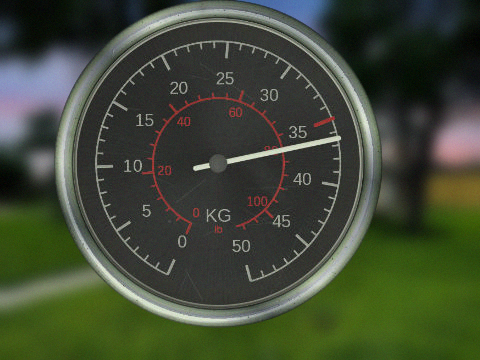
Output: 36.5
